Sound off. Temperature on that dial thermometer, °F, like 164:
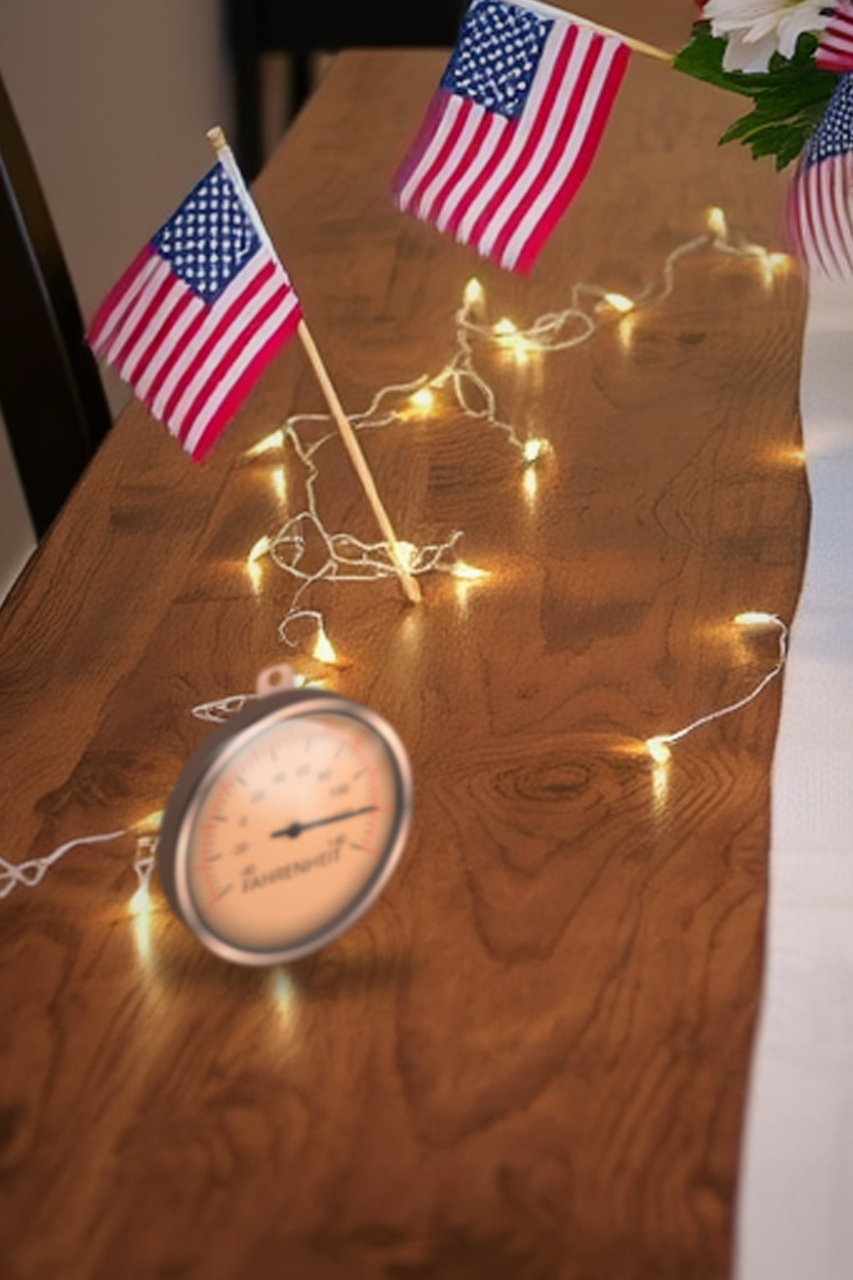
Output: 120
